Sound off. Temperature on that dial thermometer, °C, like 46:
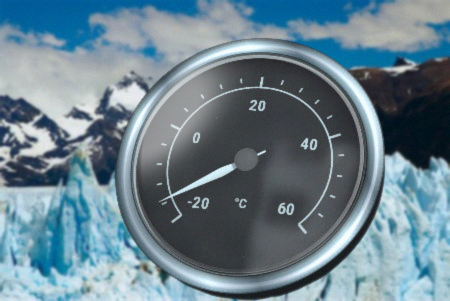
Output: -16
